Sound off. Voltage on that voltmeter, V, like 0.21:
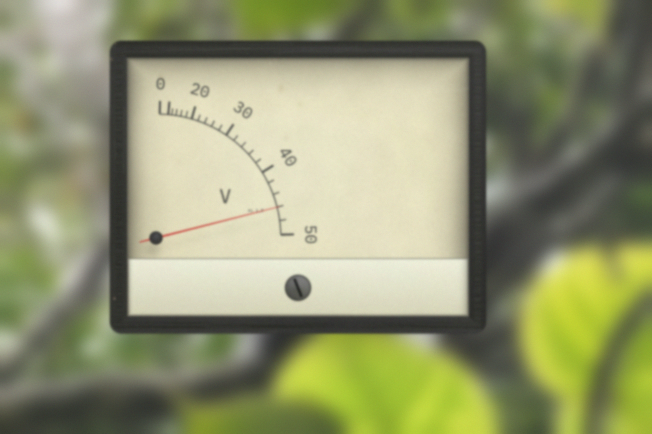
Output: 46
